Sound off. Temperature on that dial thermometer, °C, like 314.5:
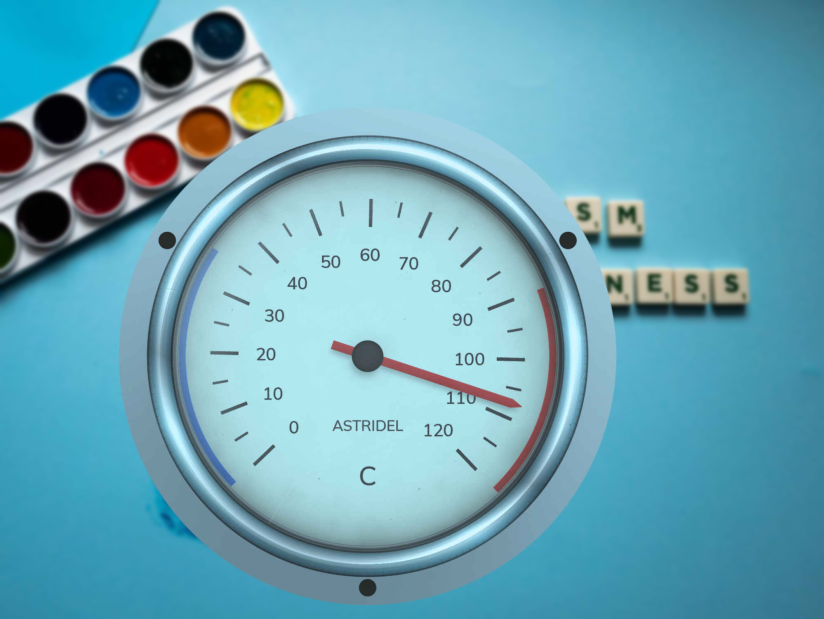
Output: 107.5
